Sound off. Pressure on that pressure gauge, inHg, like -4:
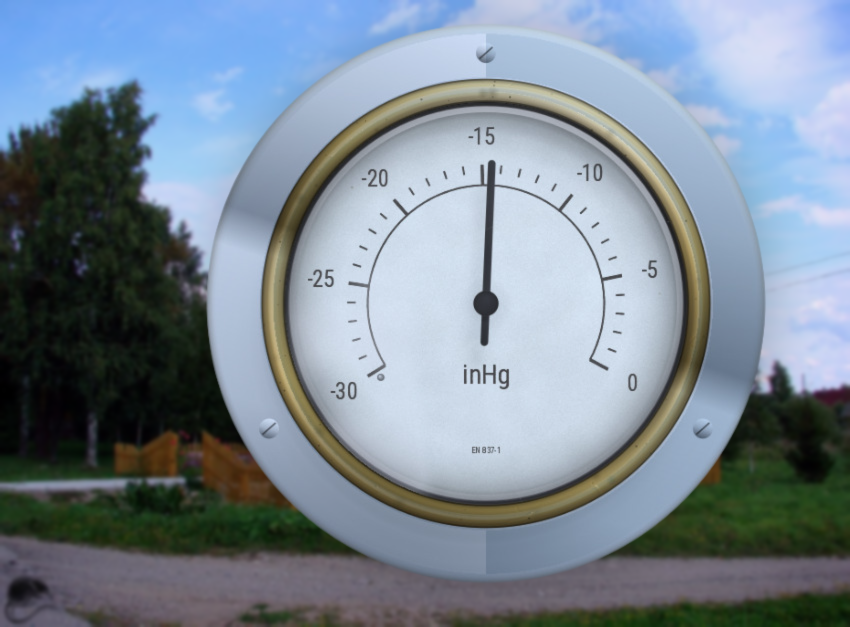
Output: -14.5
